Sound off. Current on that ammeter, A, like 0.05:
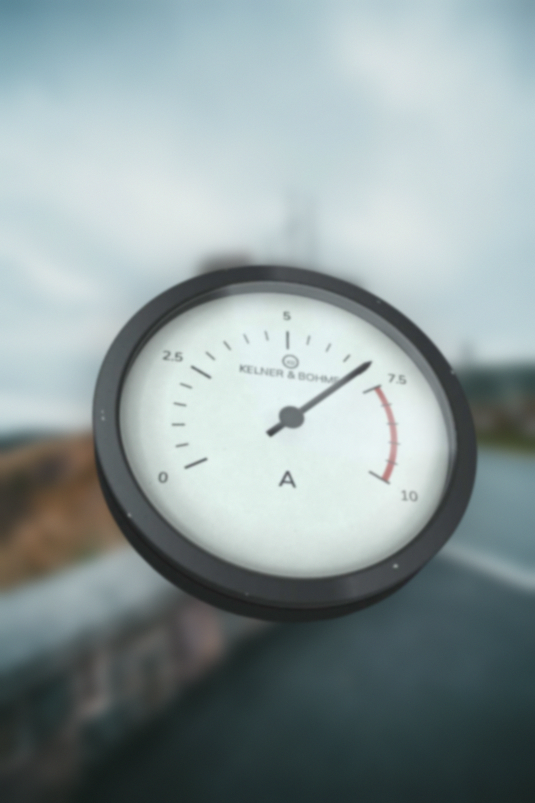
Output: 7
